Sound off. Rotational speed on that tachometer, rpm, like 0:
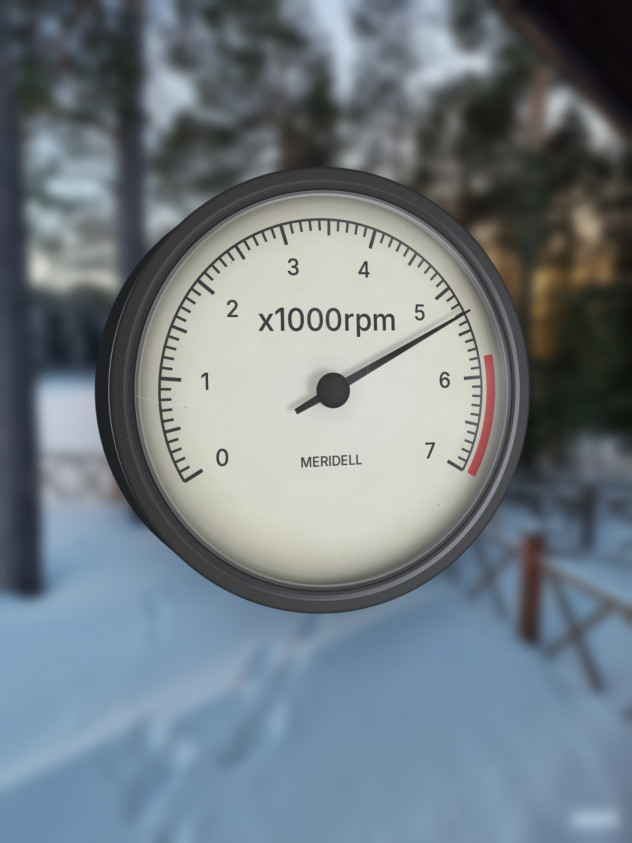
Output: 5300
